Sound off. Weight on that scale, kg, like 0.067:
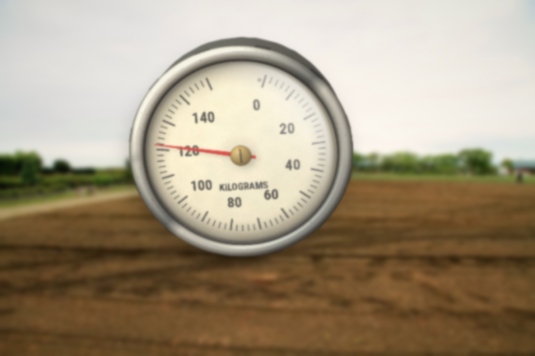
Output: 122
